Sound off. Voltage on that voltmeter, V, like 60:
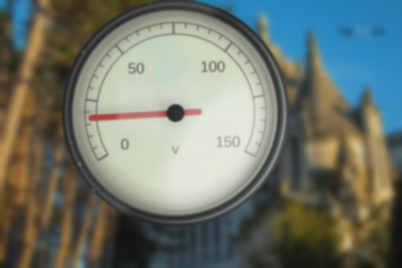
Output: 17.5
